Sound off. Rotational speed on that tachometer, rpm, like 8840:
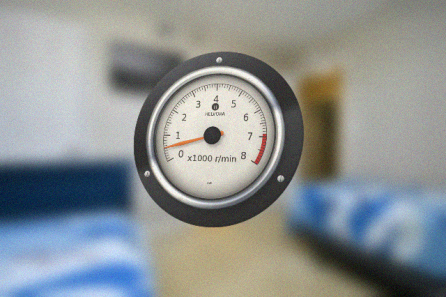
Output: 500
